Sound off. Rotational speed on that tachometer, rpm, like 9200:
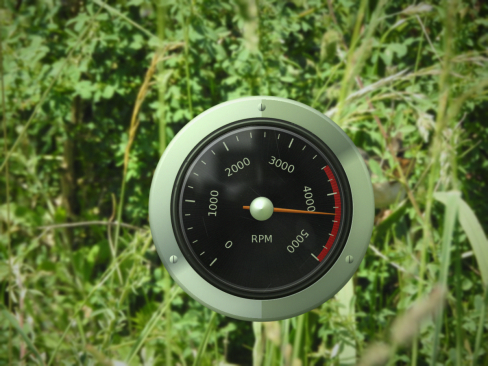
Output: 4300
